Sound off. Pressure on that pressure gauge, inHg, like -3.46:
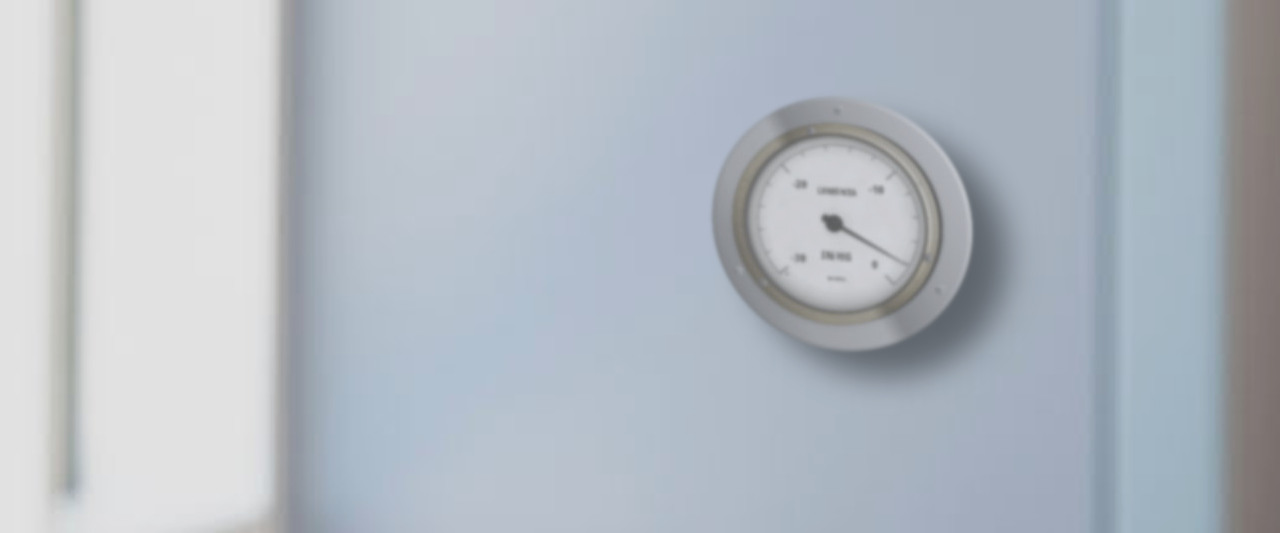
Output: -2
